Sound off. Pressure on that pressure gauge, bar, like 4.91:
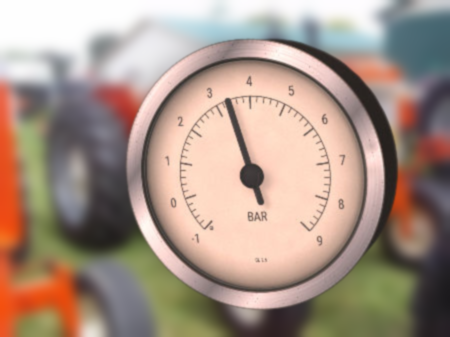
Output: 3.4
